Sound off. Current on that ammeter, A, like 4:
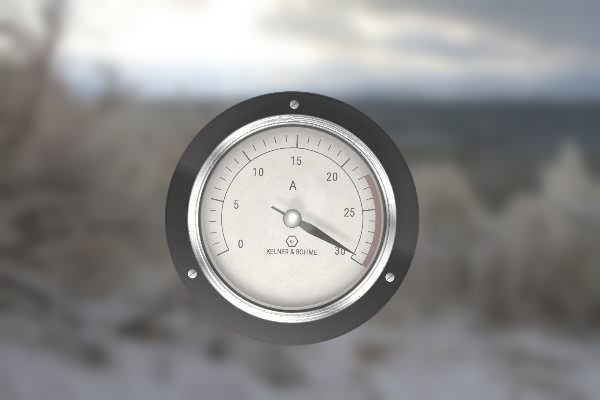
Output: 29.5
